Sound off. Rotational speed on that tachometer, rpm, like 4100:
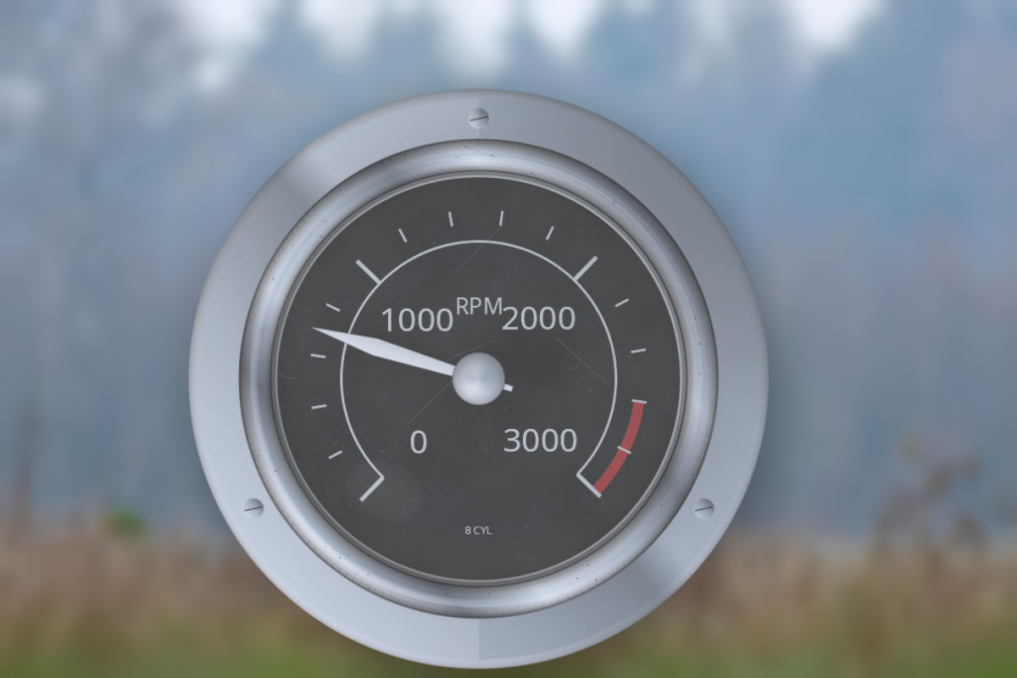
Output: 700
